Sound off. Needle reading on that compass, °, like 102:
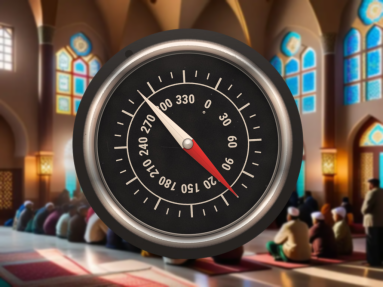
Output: 110
